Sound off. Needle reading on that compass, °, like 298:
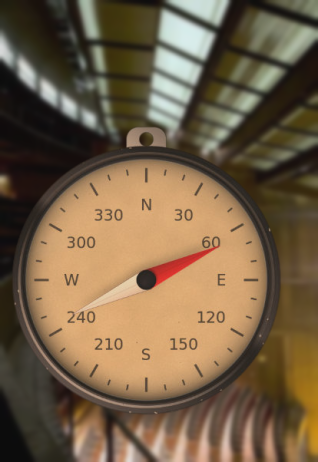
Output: 65
